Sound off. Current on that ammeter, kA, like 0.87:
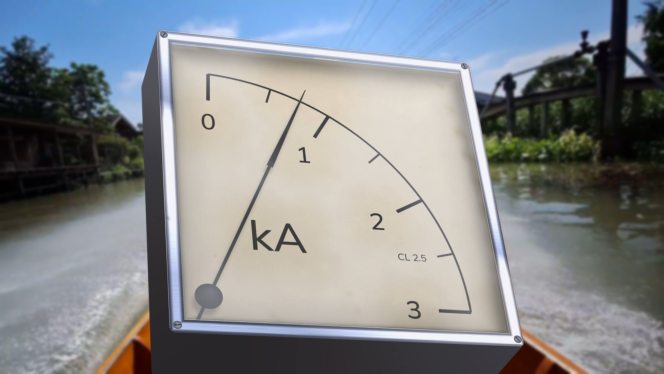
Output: 0.75
